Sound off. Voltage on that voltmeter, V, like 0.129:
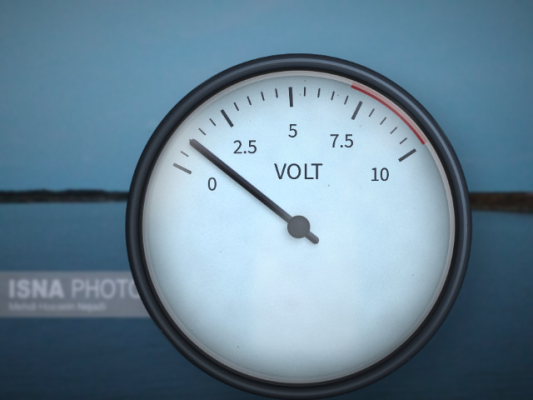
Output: 1
